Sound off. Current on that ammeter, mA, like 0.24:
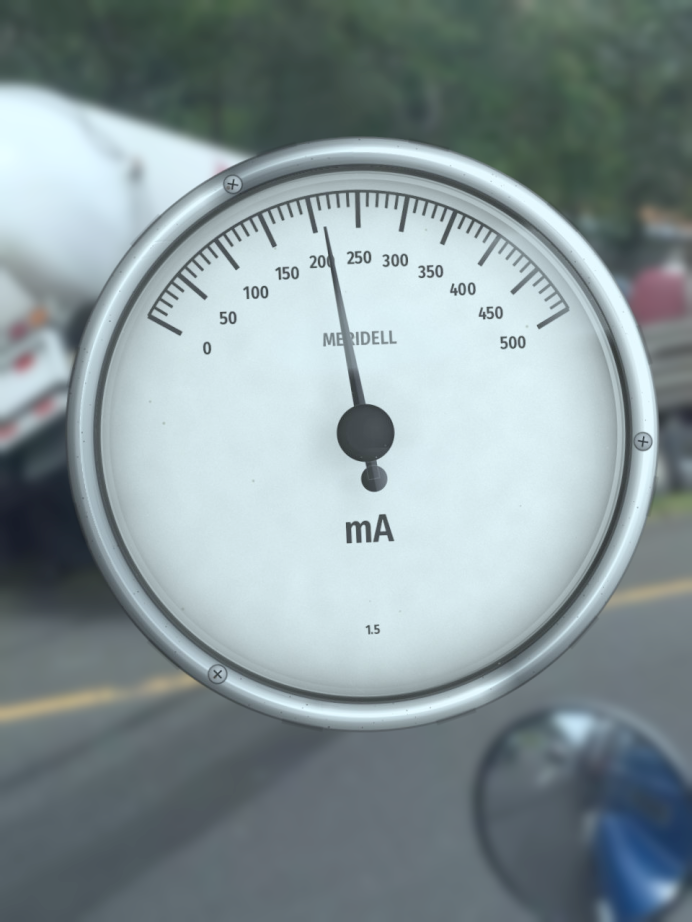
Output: 210
